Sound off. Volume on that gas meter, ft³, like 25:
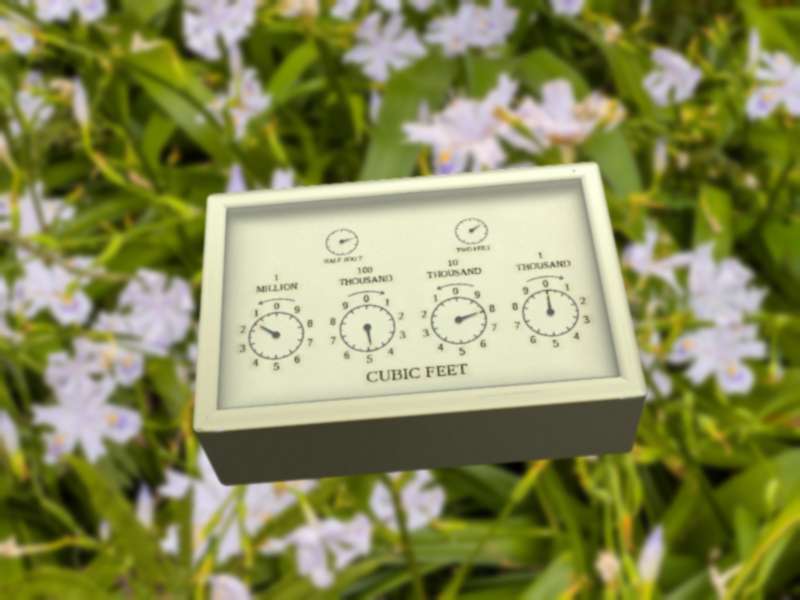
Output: 148000
